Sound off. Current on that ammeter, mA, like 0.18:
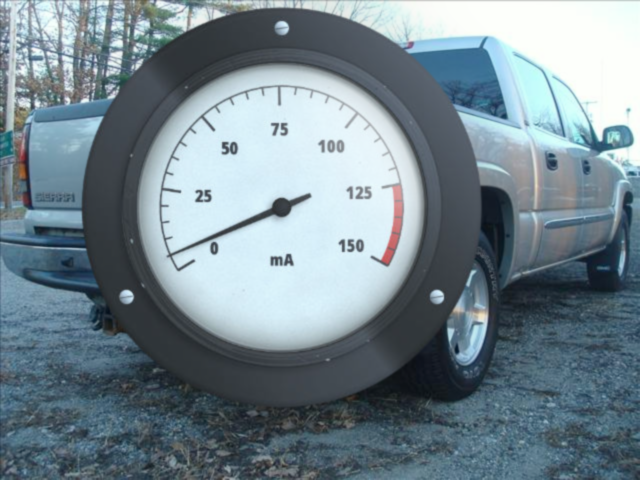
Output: 5
